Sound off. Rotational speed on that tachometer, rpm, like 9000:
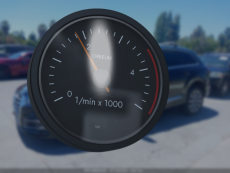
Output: 1800
